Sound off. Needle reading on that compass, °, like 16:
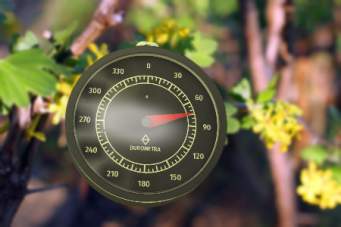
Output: 75
